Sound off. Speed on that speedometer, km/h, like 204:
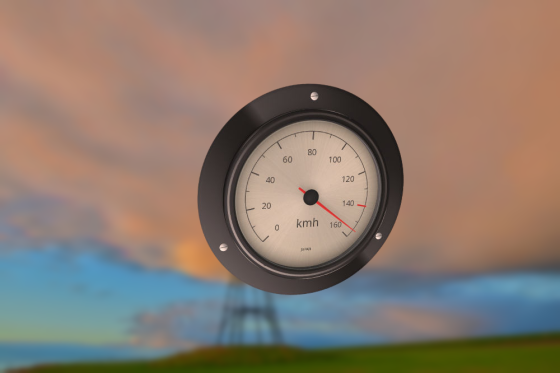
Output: 155
